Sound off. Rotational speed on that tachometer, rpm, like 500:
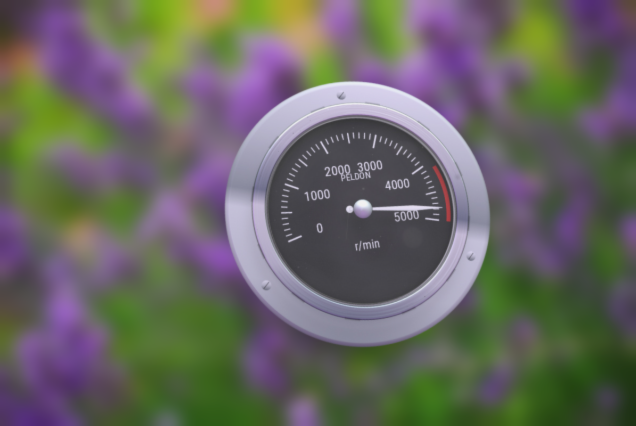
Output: 4800
